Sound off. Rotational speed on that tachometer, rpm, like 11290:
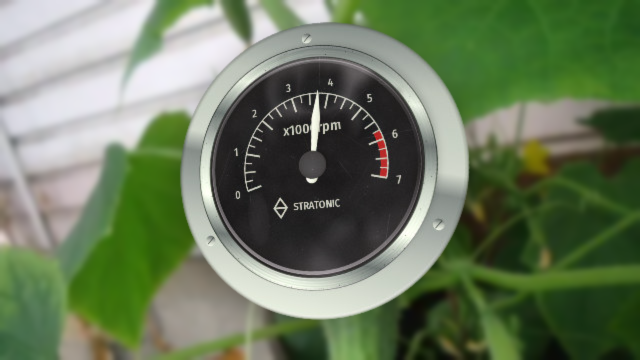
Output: 3750
